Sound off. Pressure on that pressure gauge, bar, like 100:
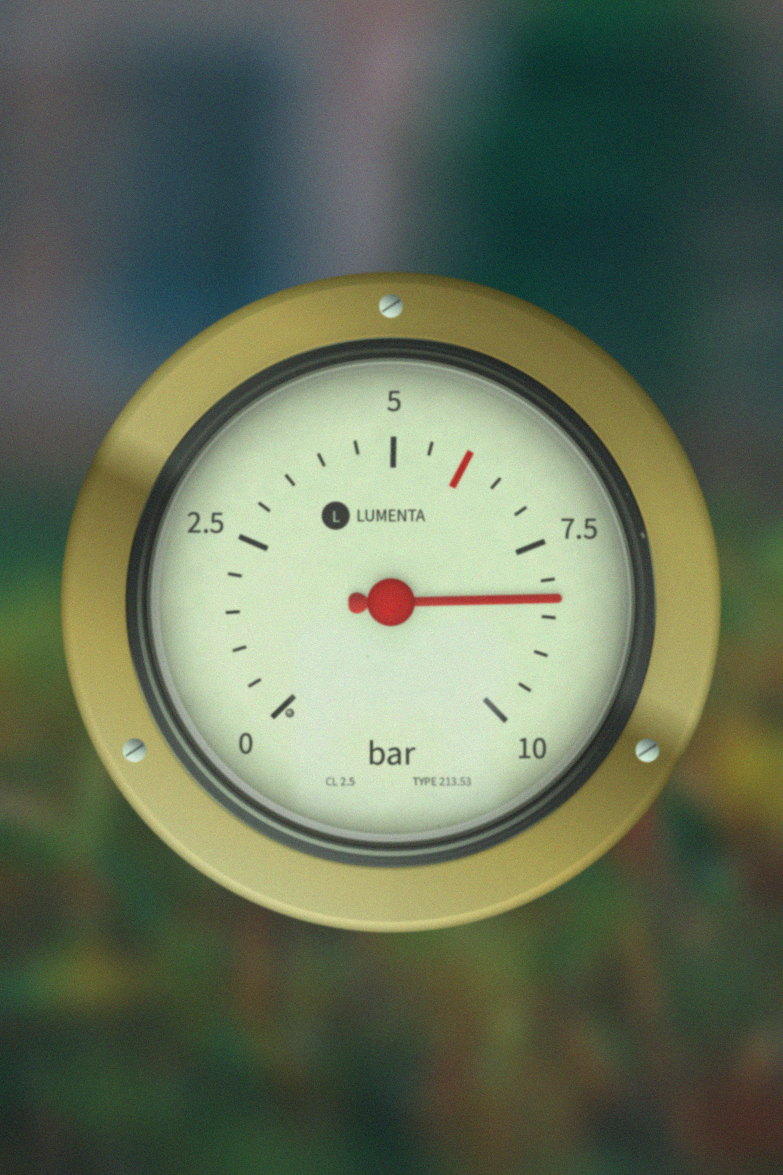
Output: 8.25
